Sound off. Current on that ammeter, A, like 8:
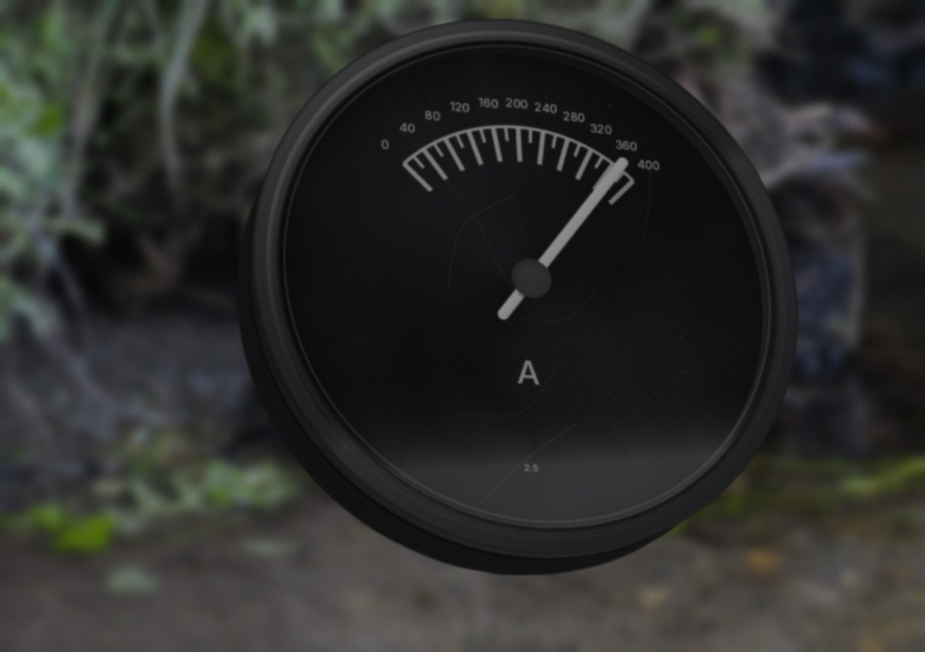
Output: 370
